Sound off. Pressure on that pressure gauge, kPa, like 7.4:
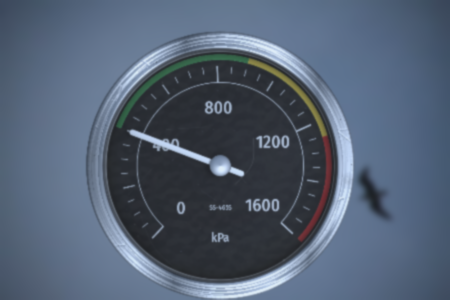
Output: 400
